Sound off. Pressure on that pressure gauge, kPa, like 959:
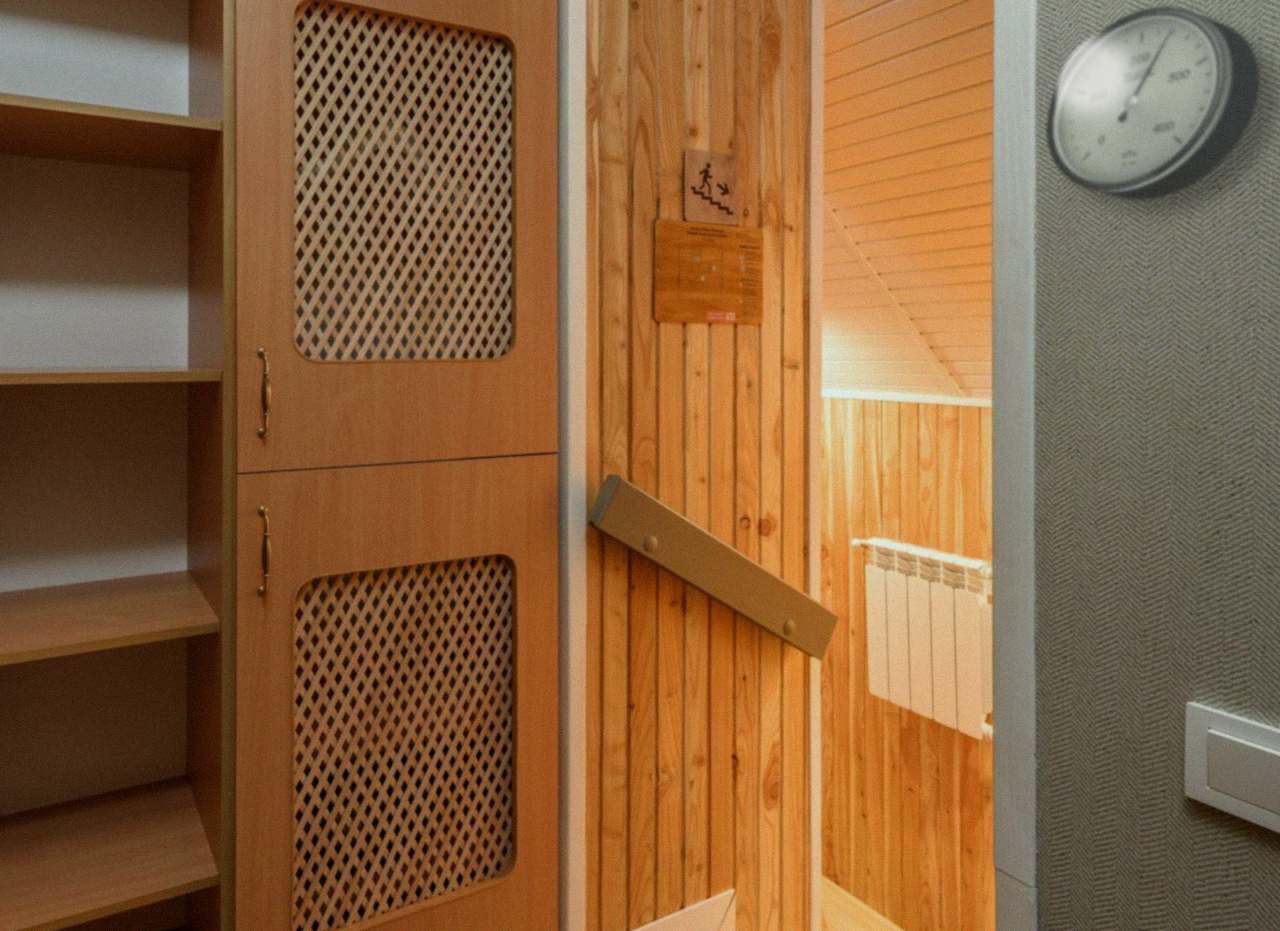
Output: 240
